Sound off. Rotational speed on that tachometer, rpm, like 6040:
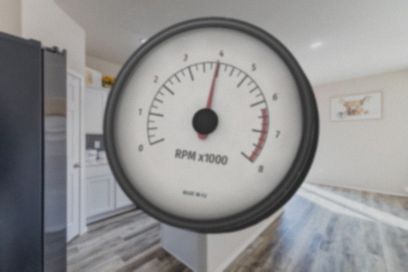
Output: 4000
